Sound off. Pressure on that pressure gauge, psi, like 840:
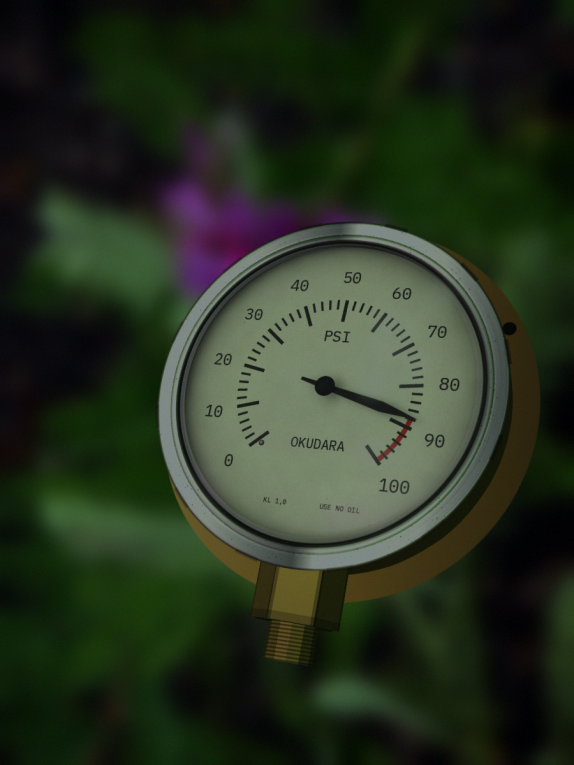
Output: 88
